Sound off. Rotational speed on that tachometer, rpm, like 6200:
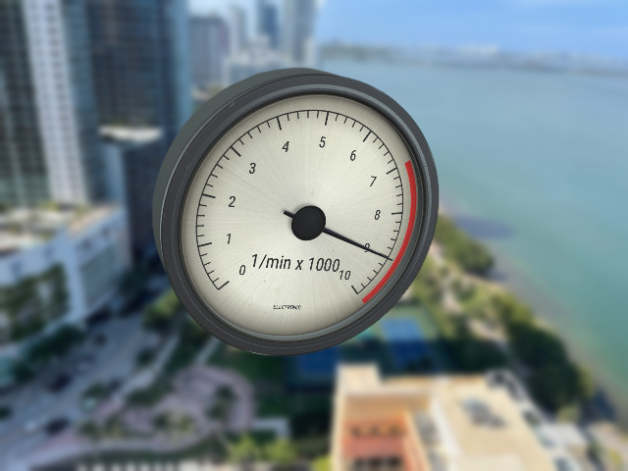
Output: 9000
